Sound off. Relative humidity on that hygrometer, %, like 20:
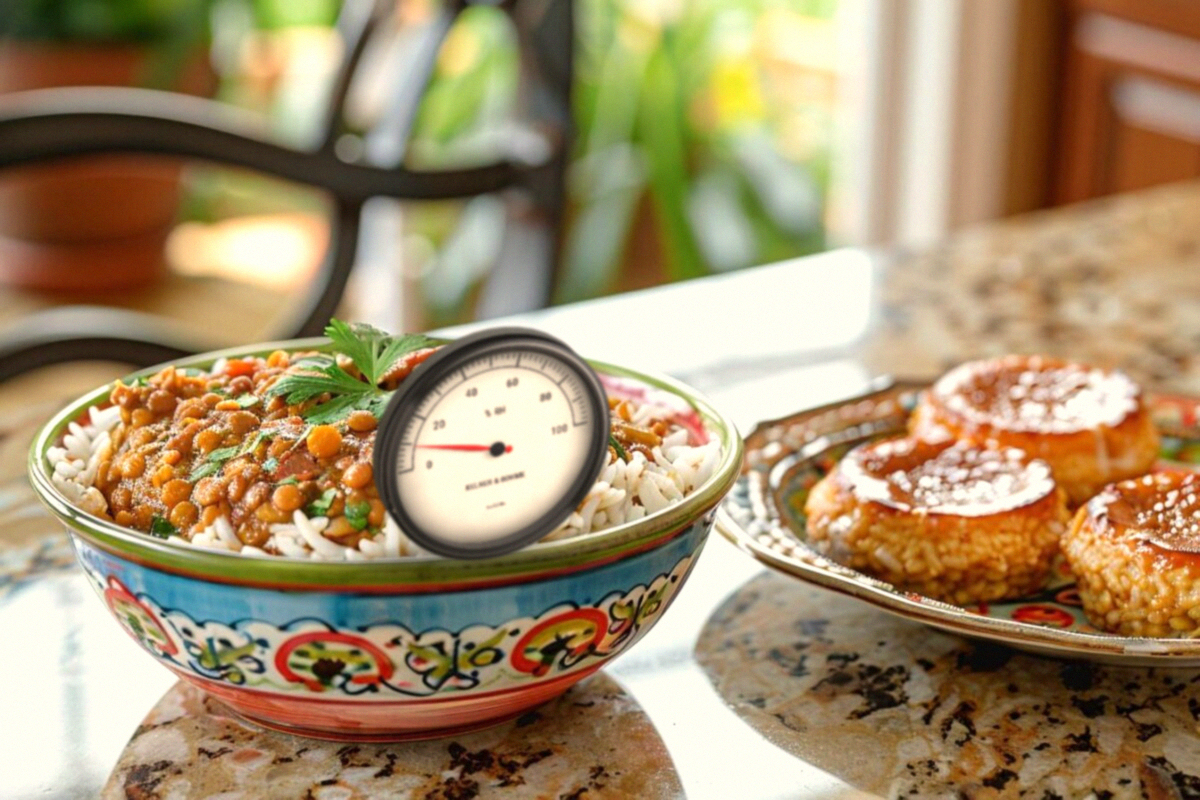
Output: 10
